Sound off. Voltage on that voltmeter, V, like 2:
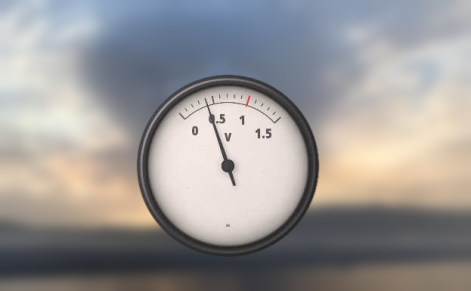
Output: 0.4
